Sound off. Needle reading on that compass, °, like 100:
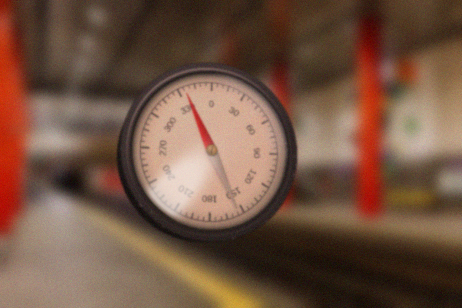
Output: 335
